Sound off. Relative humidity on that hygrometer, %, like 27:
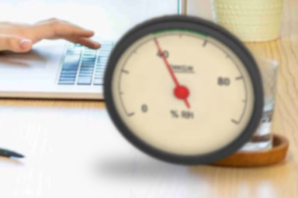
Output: 40
